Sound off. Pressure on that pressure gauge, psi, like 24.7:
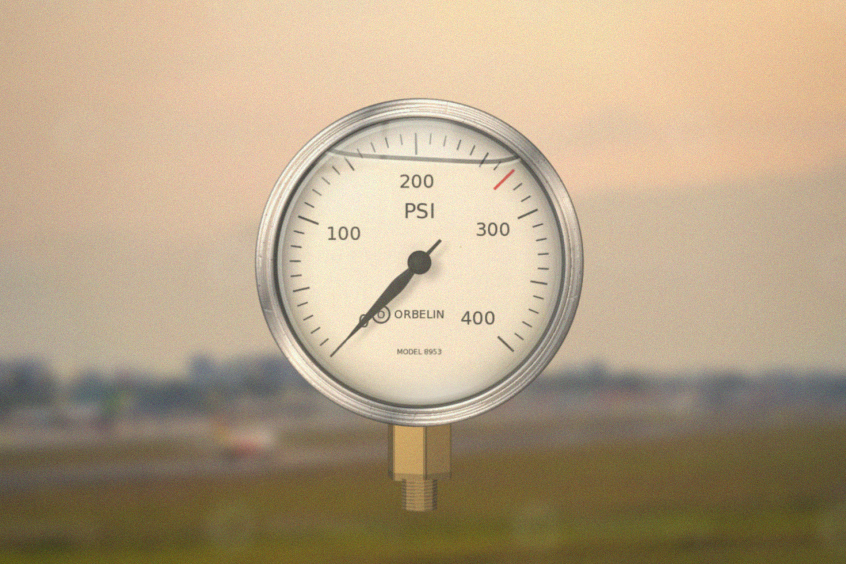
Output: 0
